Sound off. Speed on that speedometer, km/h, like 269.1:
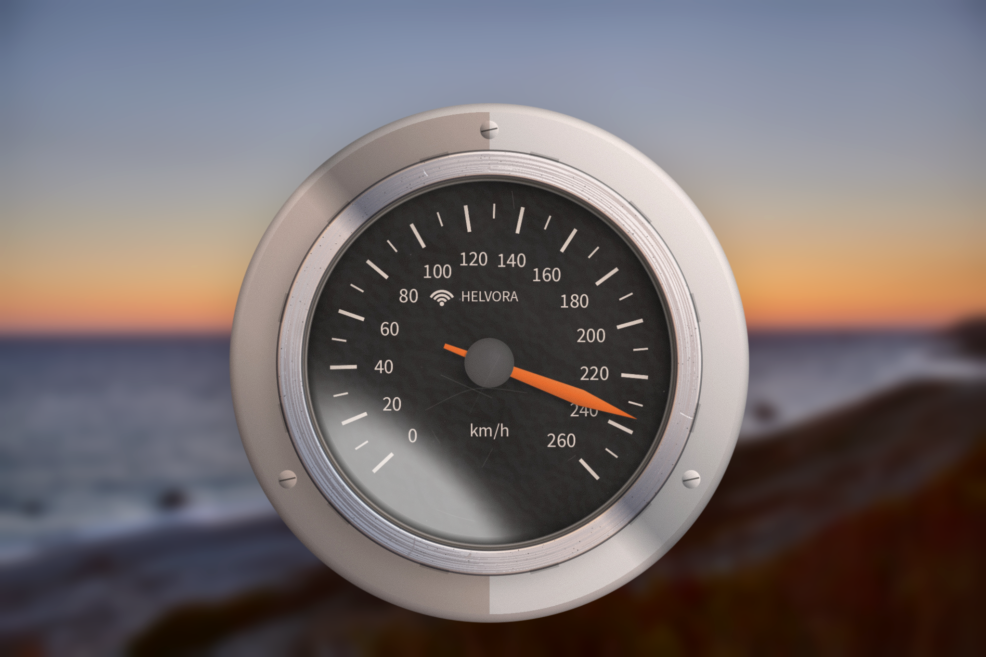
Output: 235
